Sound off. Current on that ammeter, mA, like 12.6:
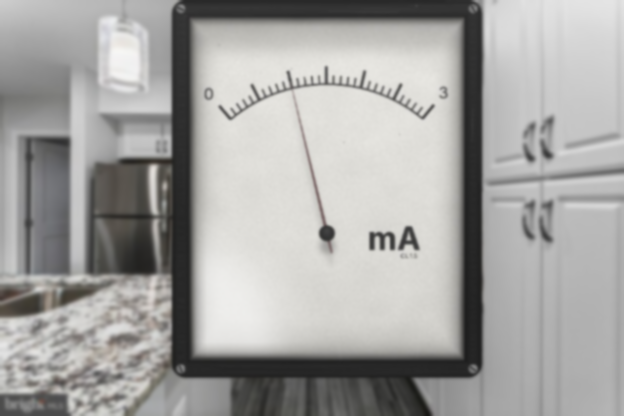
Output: 1
